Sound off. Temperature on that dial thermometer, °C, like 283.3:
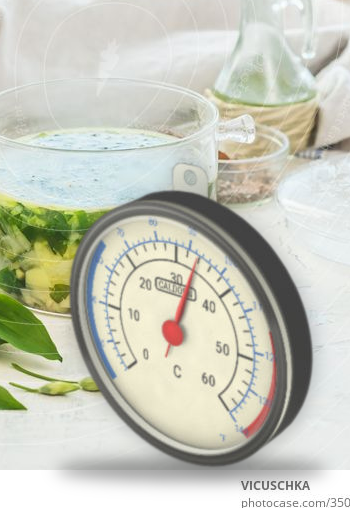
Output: 34
